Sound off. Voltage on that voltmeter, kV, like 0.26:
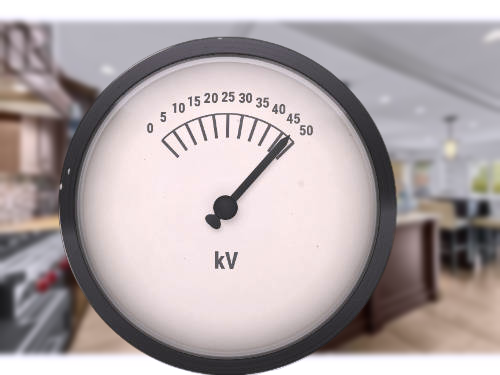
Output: 47.5
